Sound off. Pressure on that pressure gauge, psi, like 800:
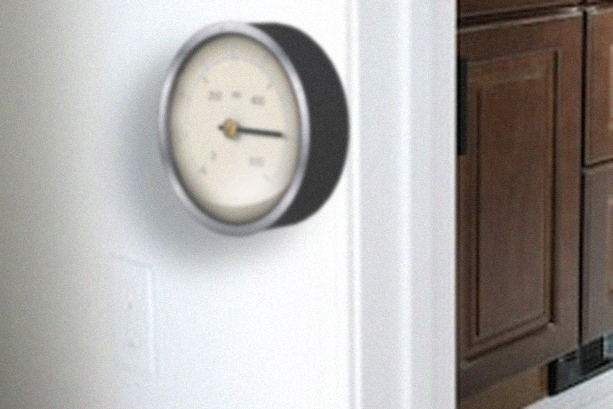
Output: 500
